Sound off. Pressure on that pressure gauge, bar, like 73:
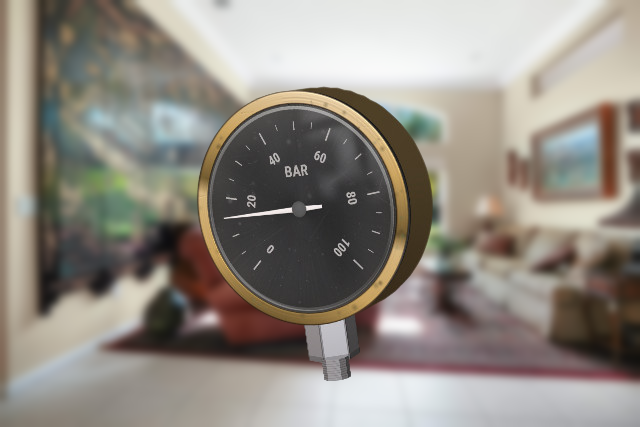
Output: 15
